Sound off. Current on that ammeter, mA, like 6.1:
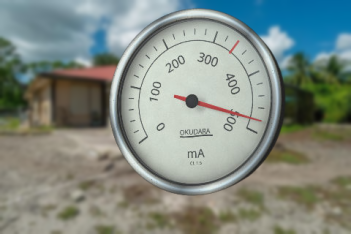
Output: 480
